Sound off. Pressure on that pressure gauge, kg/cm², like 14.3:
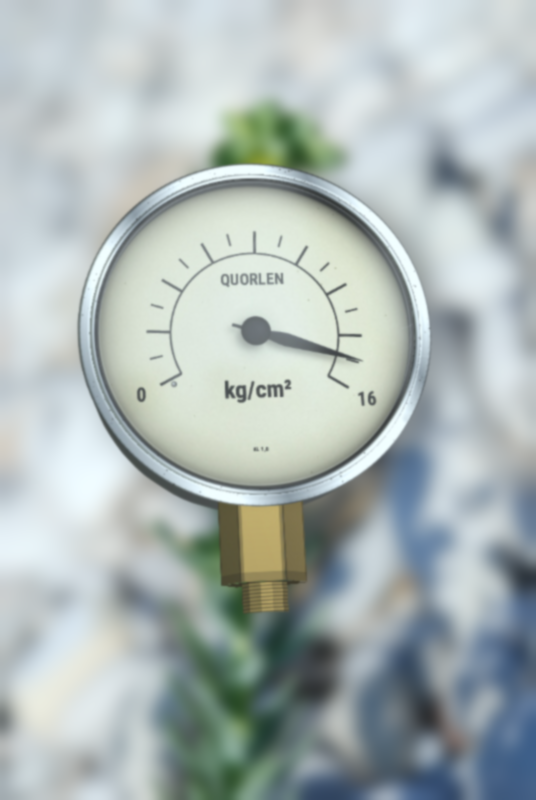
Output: 15
